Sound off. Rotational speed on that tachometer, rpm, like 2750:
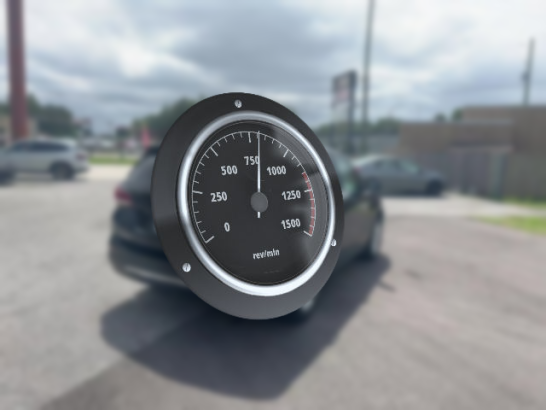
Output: 800
